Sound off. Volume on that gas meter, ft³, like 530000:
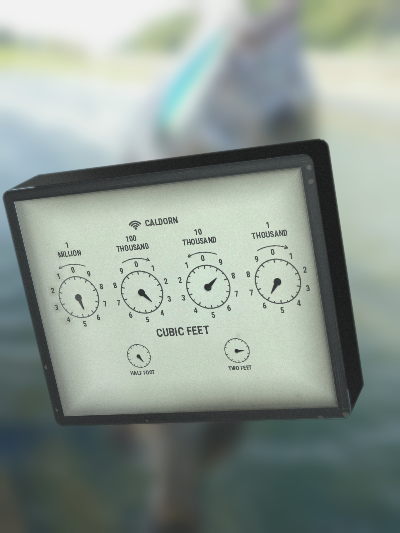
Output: 538600
